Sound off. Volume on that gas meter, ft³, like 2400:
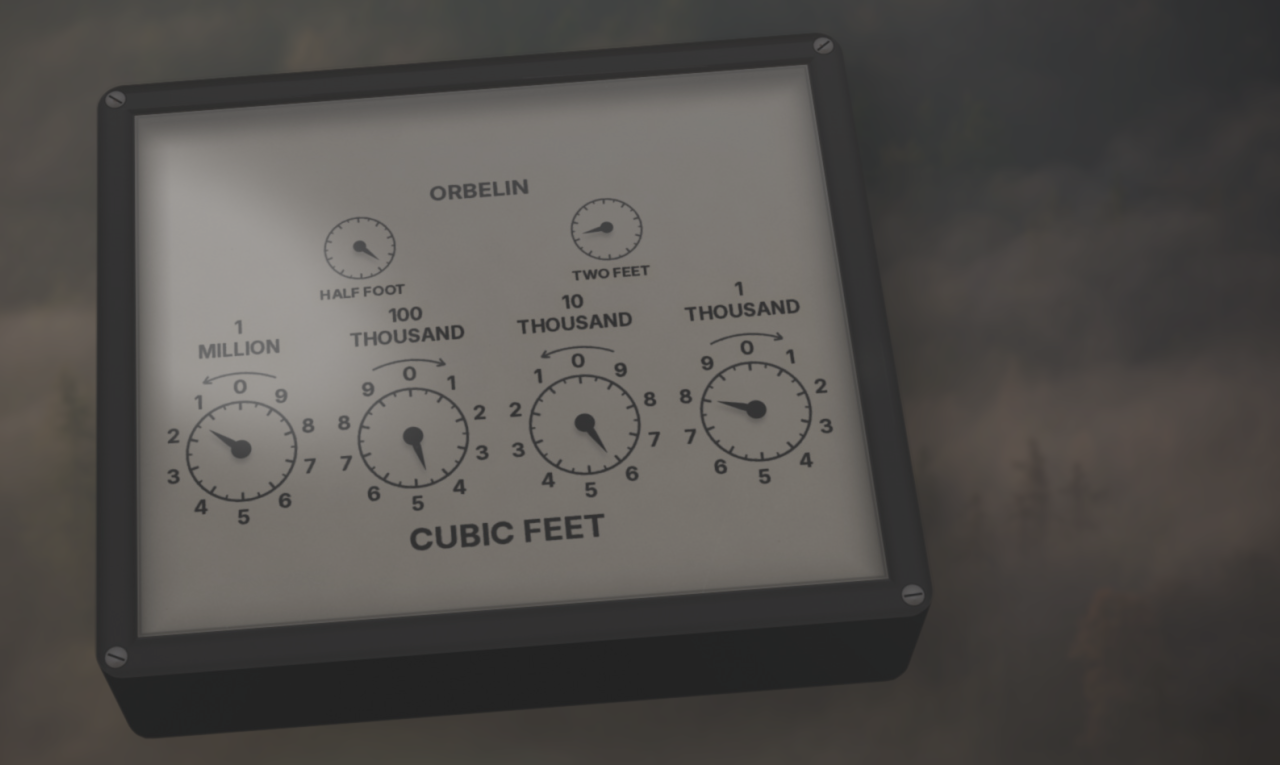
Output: 145800
